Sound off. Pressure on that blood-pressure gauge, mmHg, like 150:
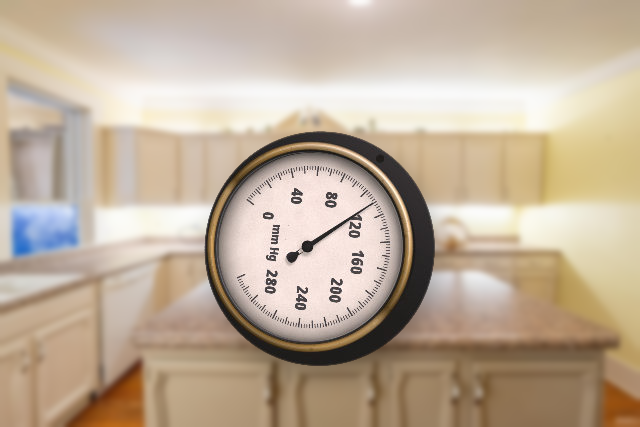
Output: 110
